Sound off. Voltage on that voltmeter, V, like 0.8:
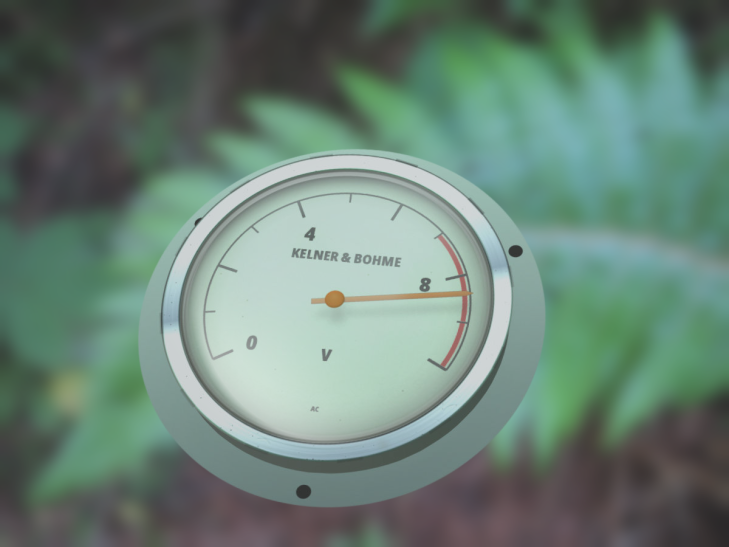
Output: 8.5
